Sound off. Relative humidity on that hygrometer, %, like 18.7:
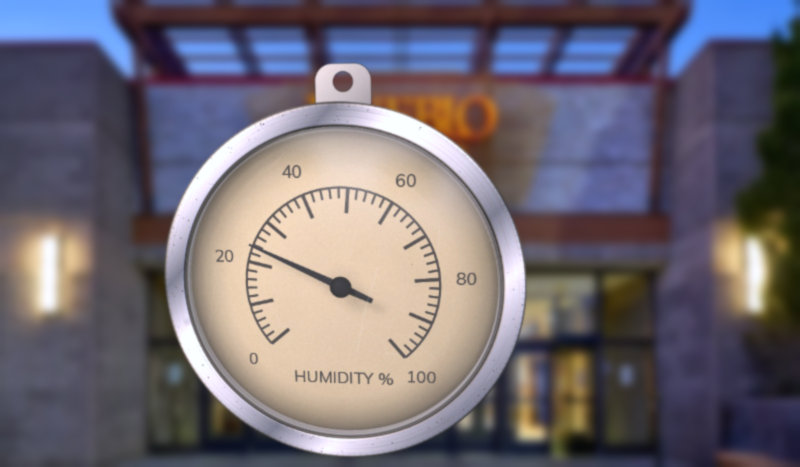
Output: 24
